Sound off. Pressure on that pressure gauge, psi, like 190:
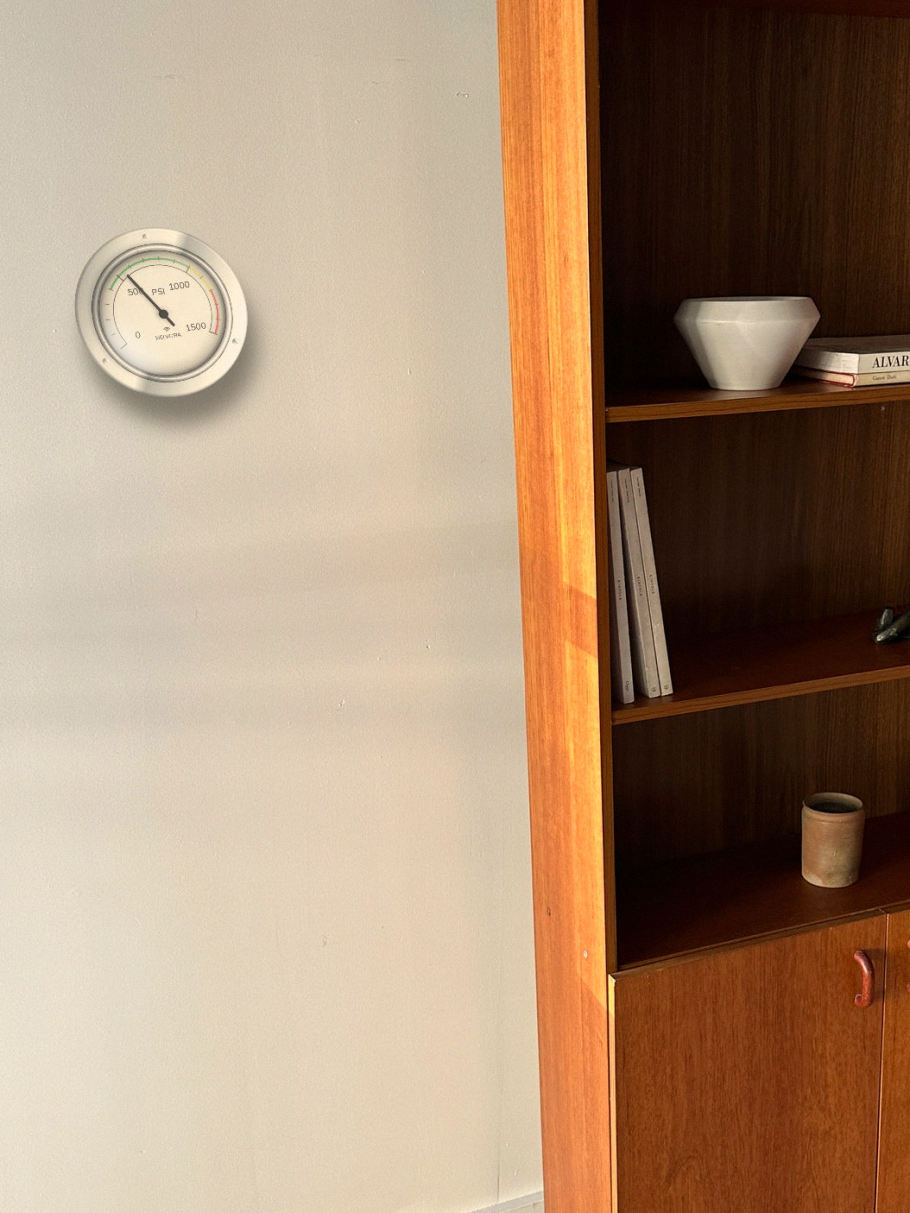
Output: 550
